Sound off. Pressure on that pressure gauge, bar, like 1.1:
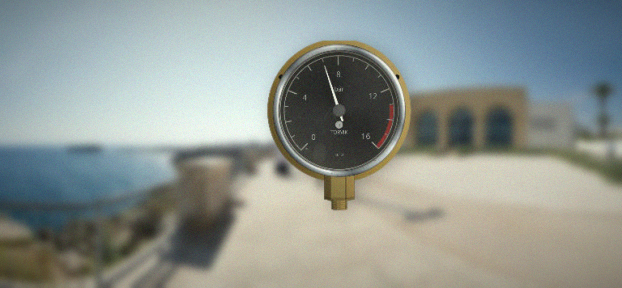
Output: 7
